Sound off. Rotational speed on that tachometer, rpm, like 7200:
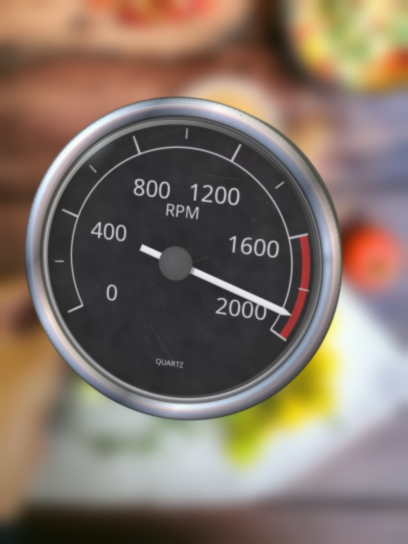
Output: 1900
